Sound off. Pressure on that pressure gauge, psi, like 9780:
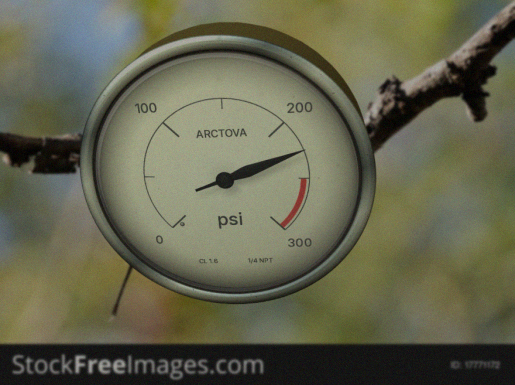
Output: 225
